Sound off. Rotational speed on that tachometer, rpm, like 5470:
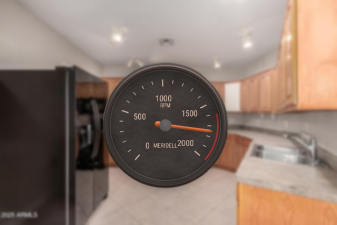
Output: 1750
